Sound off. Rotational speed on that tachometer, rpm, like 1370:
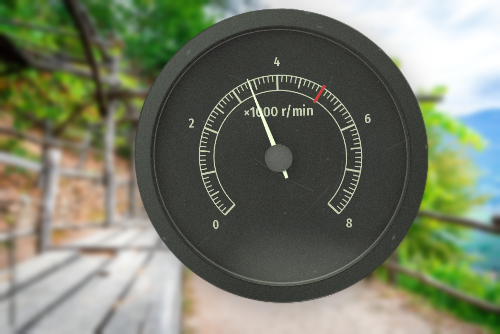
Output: 3400
